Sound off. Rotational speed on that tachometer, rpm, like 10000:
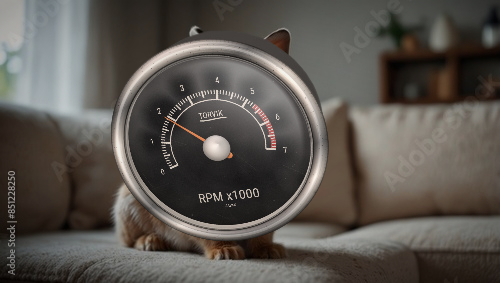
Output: 2000
